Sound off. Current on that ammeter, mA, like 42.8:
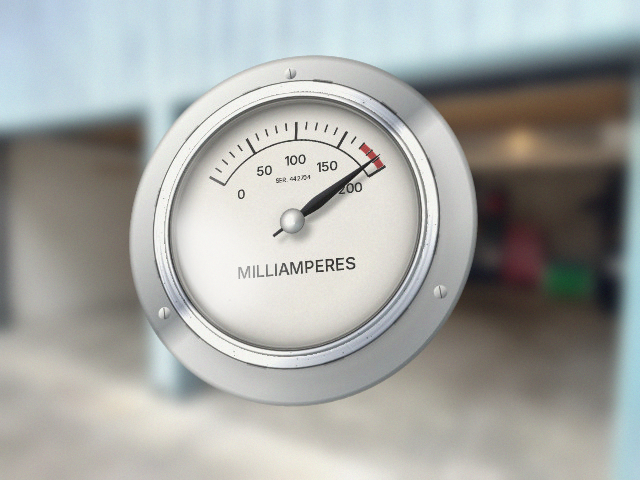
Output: 190
